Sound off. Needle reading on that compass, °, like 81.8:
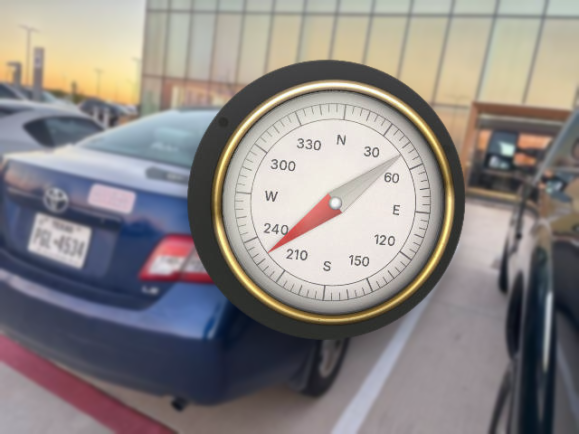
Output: 227.5
